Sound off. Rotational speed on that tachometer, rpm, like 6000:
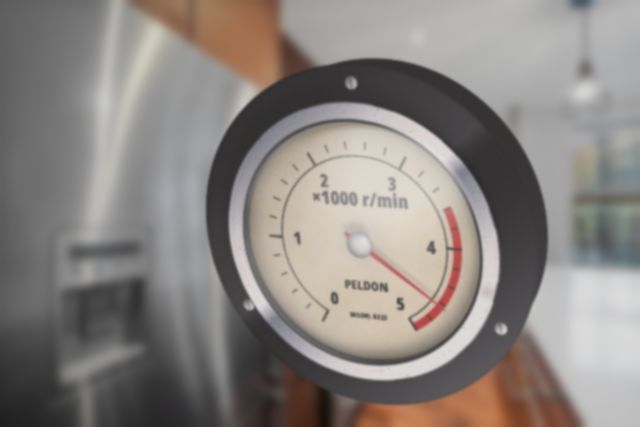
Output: 4600
